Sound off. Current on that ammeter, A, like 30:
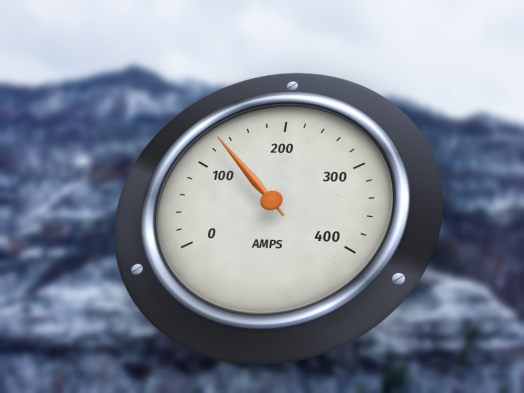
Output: 130
